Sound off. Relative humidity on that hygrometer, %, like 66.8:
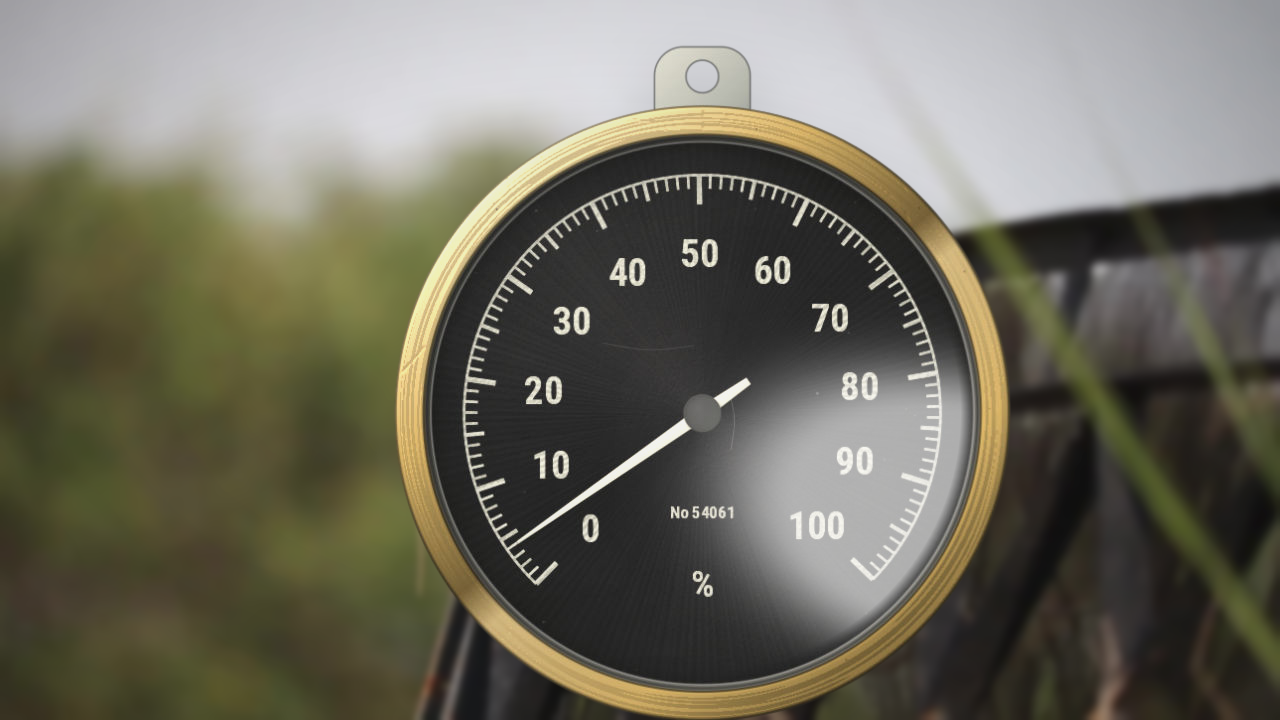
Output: 4
